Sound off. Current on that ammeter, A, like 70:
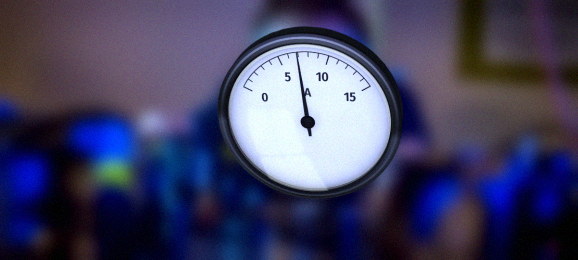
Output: 7
